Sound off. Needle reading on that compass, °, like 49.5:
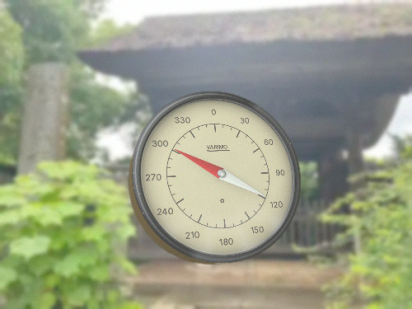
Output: 300
